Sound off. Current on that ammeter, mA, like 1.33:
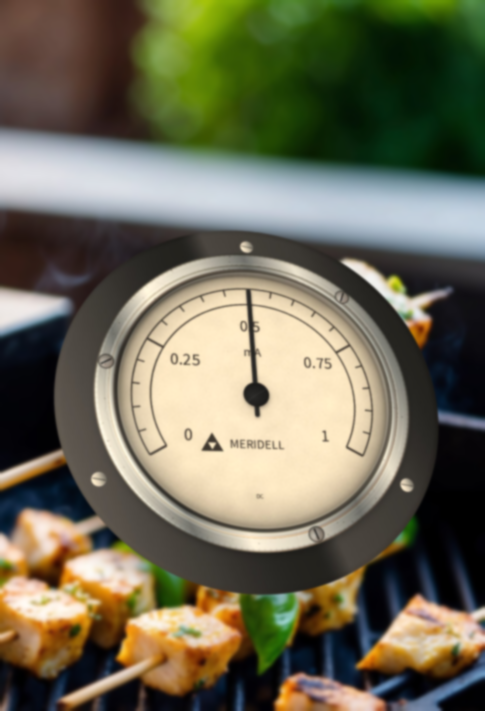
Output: 0.5
